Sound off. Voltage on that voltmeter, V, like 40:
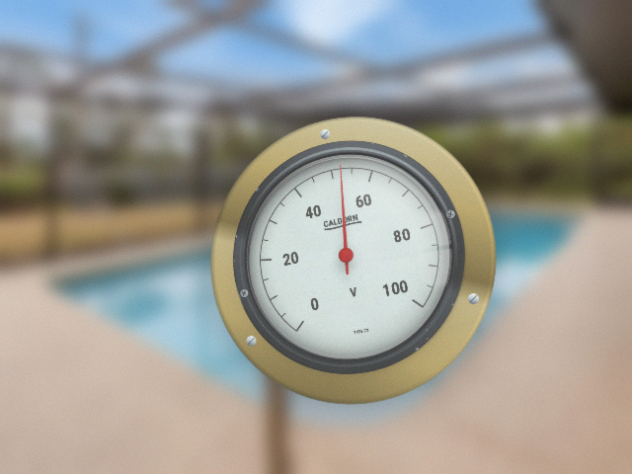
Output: 52.5
